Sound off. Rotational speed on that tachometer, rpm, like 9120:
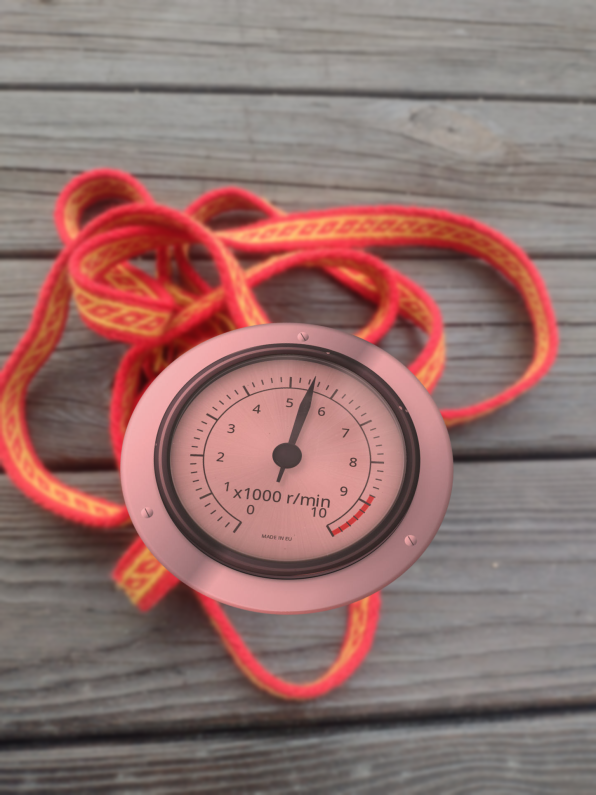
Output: 5500
